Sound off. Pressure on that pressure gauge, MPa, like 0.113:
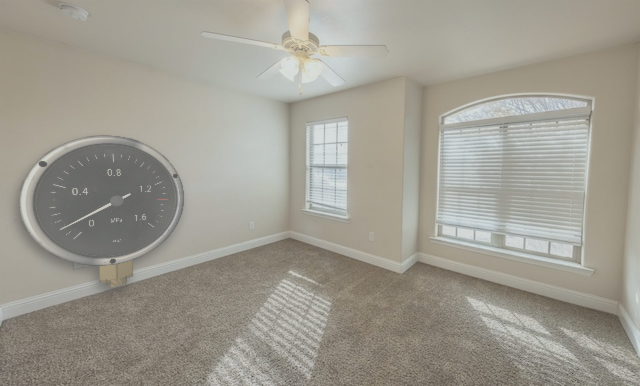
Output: 0.1
